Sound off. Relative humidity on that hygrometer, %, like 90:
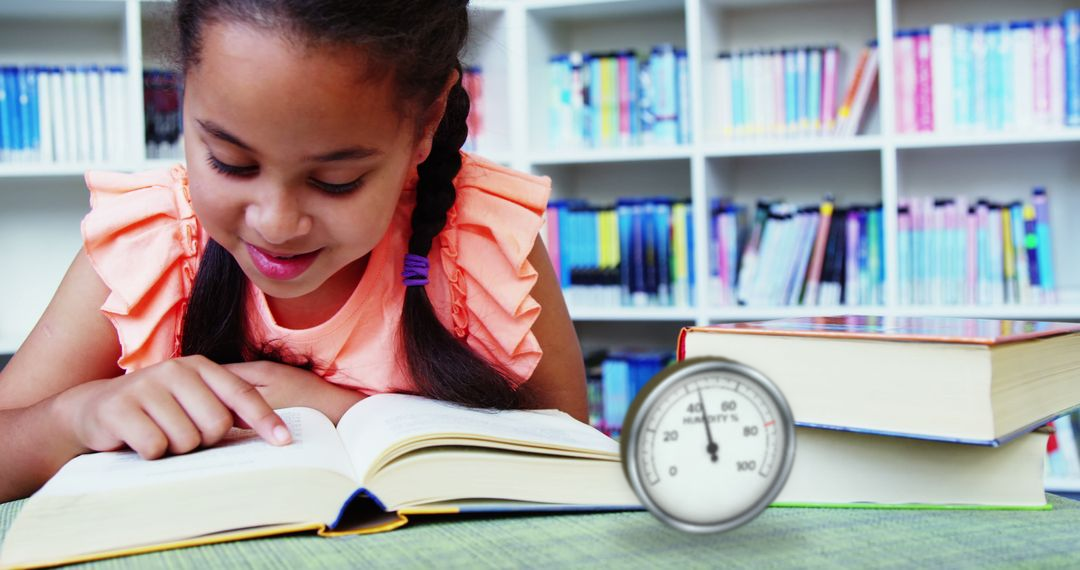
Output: 44
